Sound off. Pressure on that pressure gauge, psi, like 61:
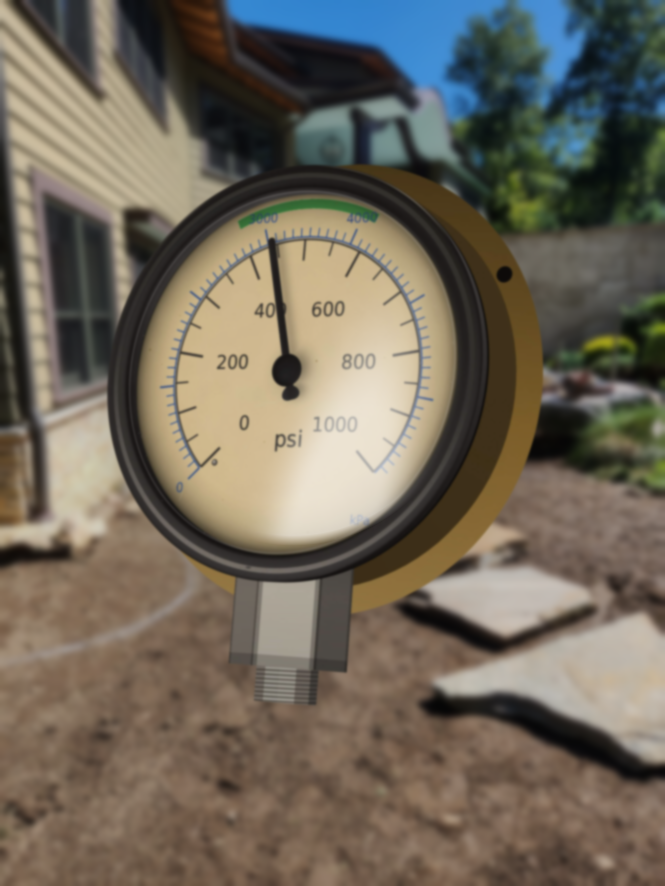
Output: 450
